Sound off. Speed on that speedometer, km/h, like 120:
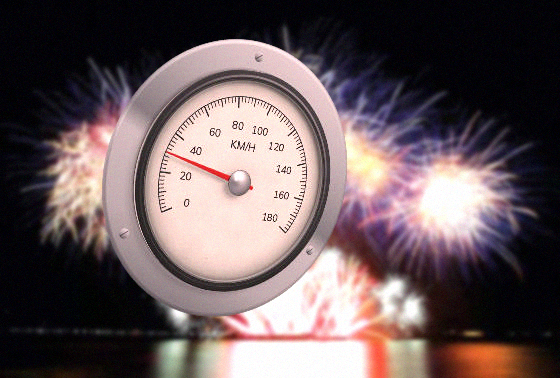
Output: 30
